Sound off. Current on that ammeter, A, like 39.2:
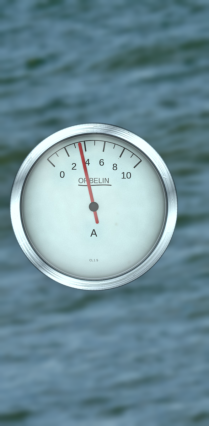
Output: 3.5
